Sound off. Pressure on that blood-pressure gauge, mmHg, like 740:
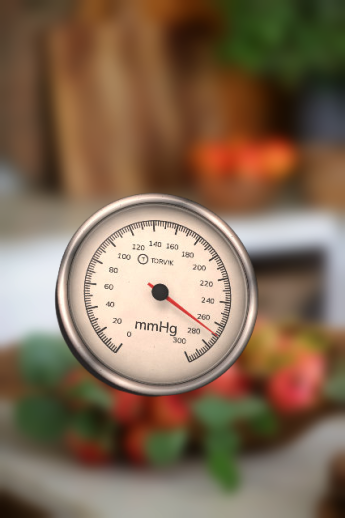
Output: 270
